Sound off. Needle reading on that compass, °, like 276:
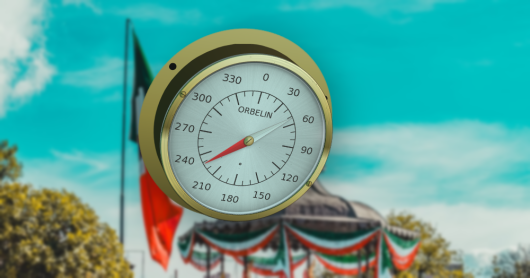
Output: 230
